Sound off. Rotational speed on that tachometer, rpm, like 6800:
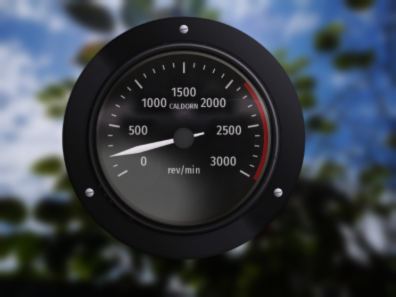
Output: 200
